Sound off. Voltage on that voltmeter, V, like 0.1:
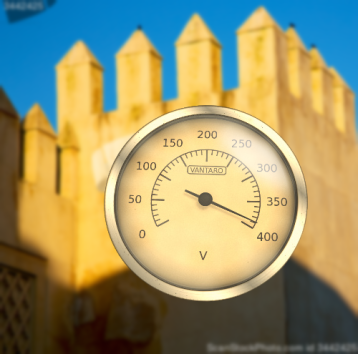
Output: 390
